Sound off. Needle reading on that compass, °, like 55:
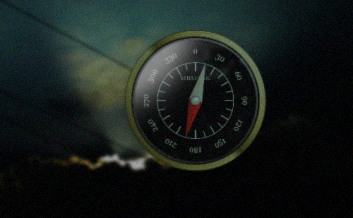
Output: 195
